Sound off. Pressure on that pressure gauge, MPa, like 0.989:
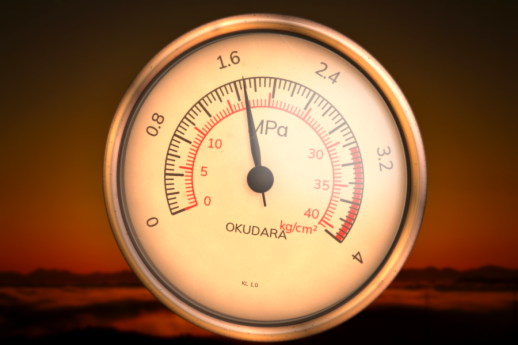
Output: 1.7
